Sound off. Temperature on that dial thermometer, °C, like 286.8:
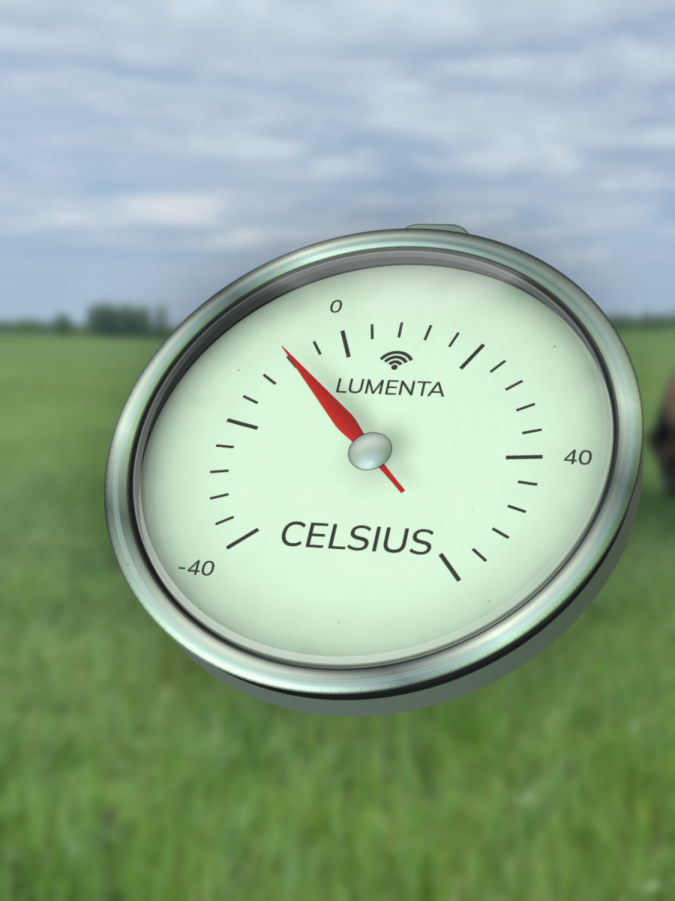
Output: -8
